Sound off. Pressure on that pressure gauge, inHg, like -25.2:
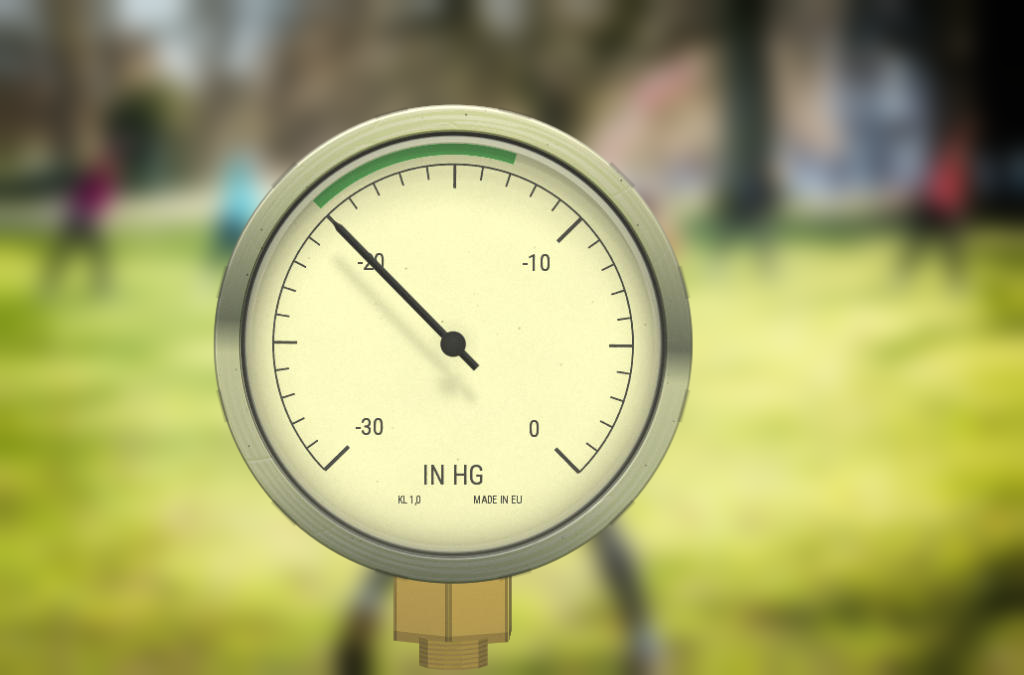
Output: -20
